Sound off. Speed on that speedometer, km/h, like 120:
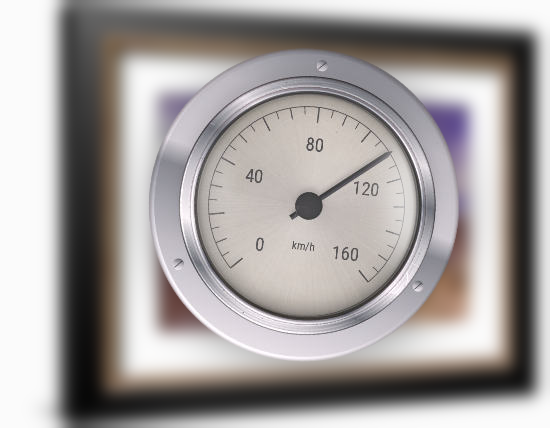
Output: 110
